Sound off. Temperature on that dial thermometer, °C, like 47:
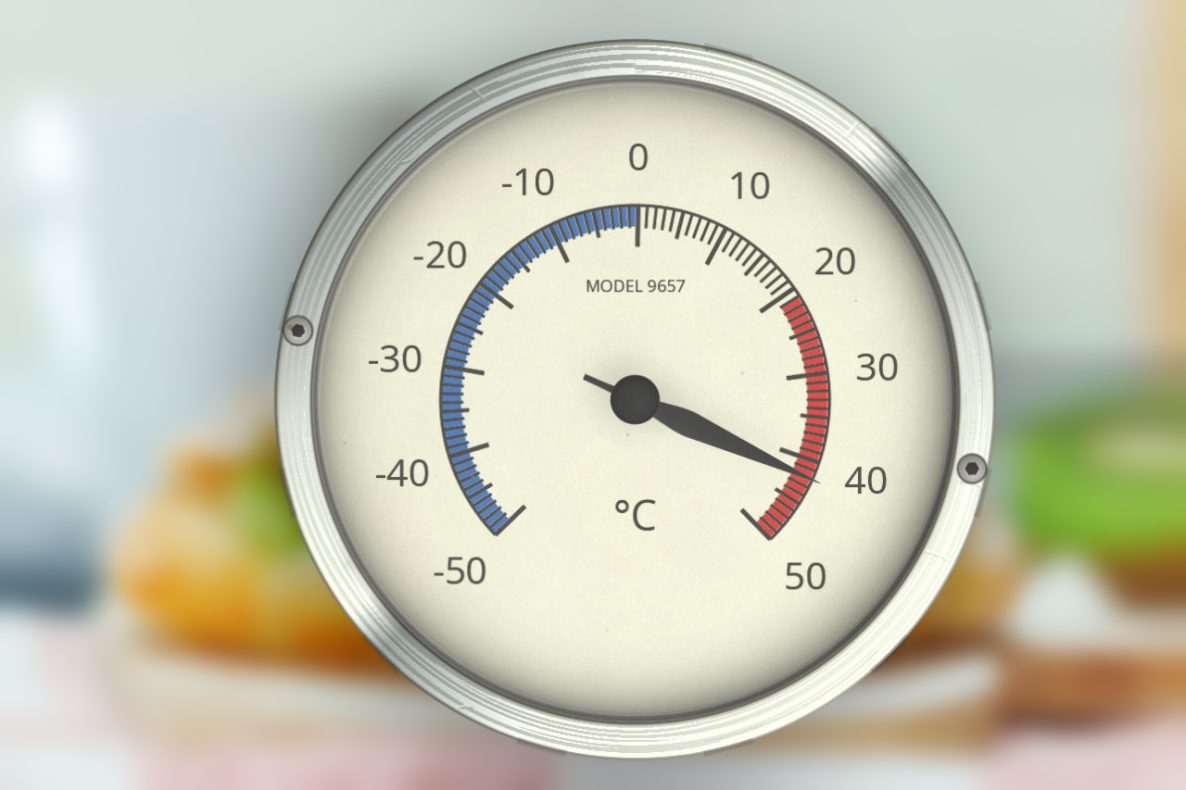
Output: 42
